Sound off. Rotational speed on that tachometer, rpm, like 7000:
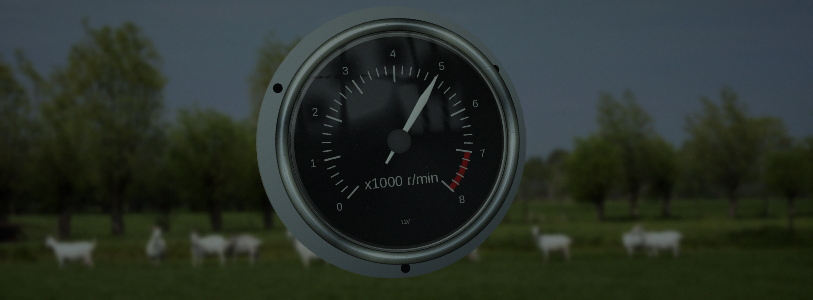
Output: 5000
